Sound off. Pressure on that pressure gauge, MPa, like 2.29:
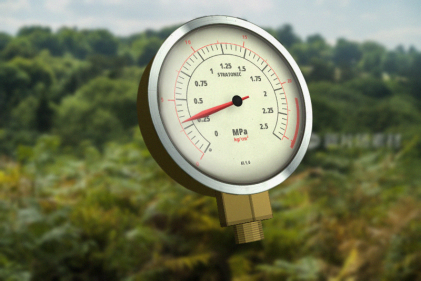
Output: 0.3
